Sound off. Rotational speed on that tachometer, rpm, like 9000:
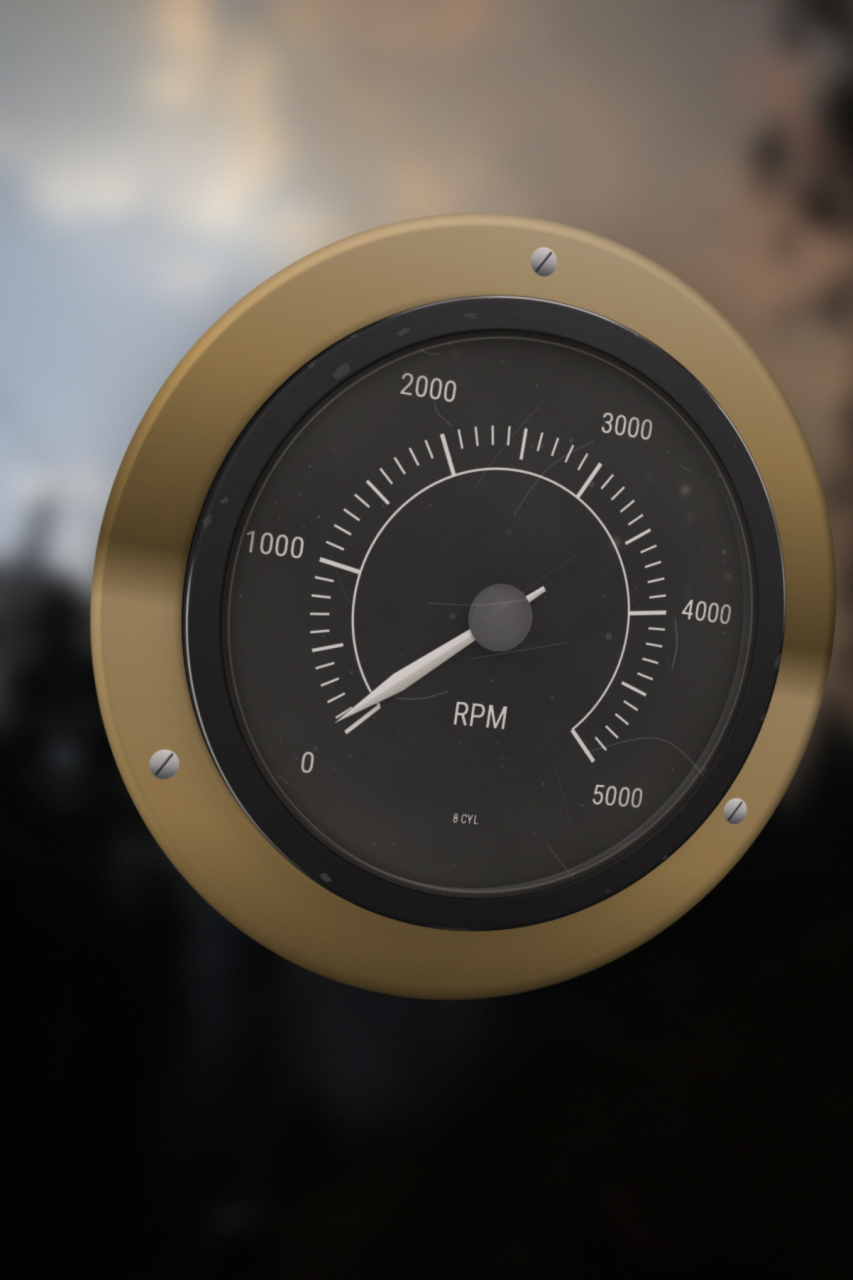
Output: 100
